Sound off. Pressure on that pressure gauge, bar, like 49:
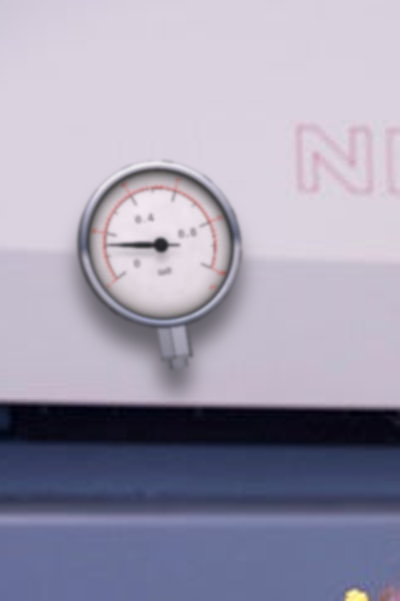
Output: 0.15
